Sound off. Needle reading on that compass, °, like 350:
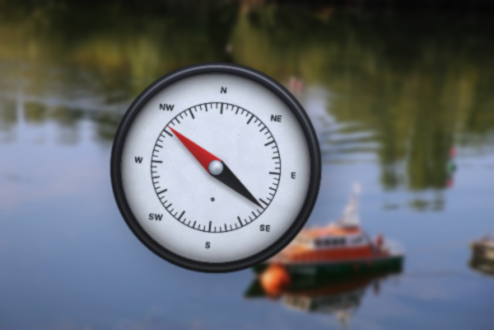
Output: 305
